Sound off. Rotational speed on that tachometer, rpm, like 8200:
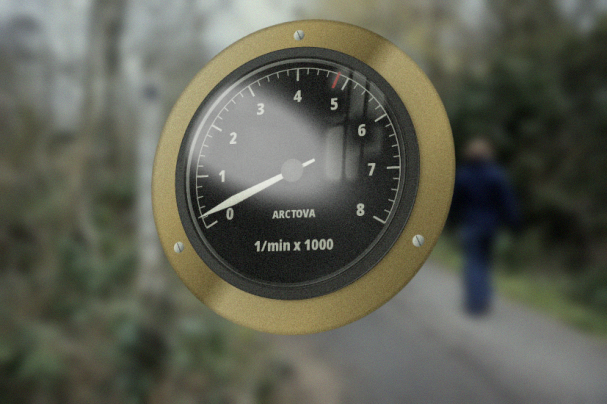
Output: 200
